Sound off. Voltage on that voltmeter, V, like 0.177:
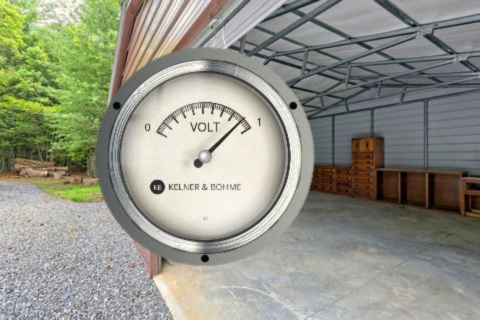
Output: 0.9
